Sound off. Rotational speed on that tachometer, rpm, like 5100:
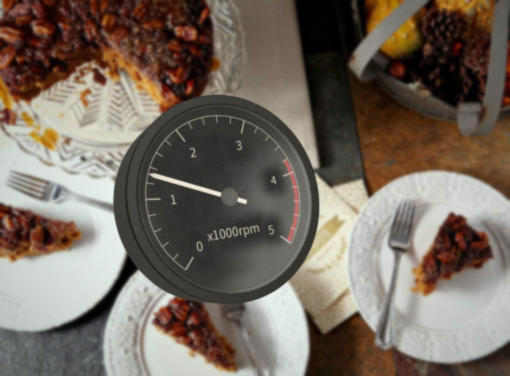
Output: 1300
